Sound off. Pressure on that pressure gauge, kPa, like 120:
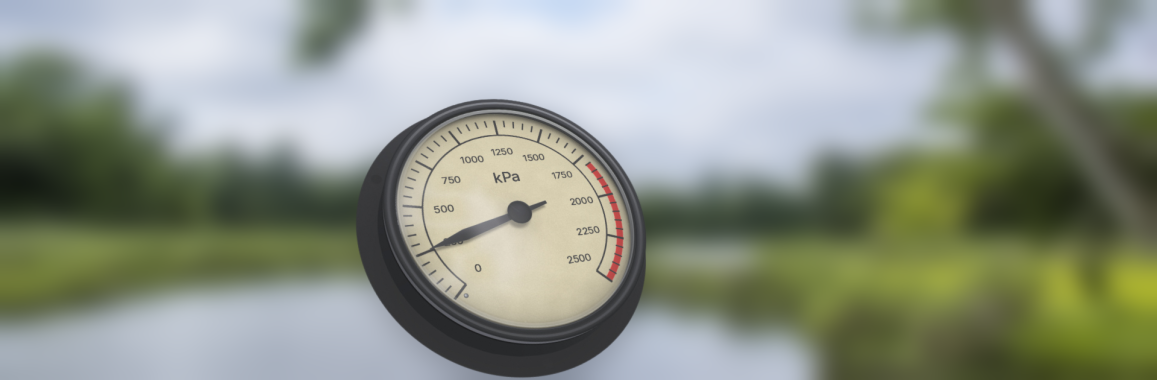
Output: 250
